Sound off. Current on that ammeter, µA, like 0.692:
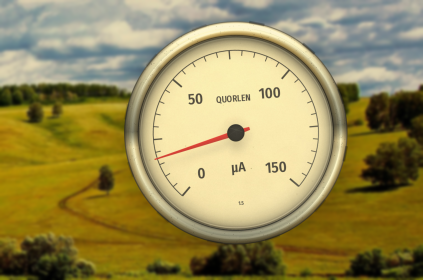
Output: 17.5
